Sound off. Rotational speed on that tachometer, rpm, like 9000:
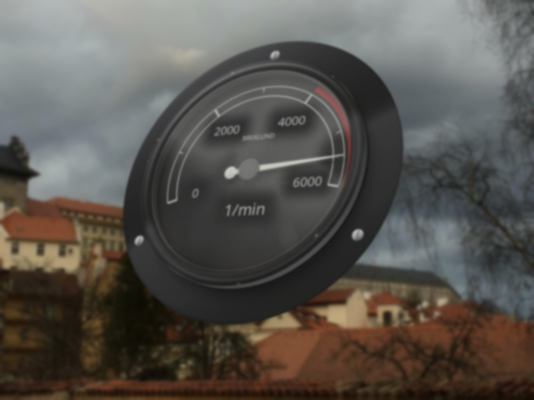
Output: 5500
